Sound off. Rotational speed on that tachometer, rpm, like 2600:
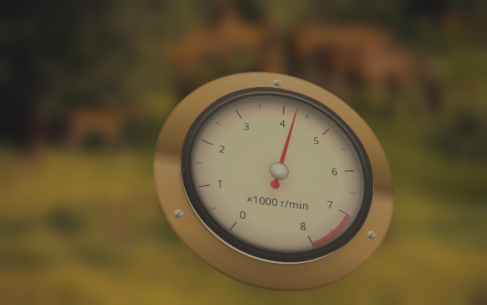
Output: 4250
